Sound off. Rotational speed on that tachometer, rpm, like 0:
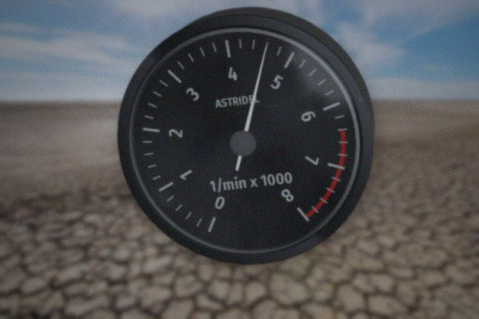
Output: 4600
